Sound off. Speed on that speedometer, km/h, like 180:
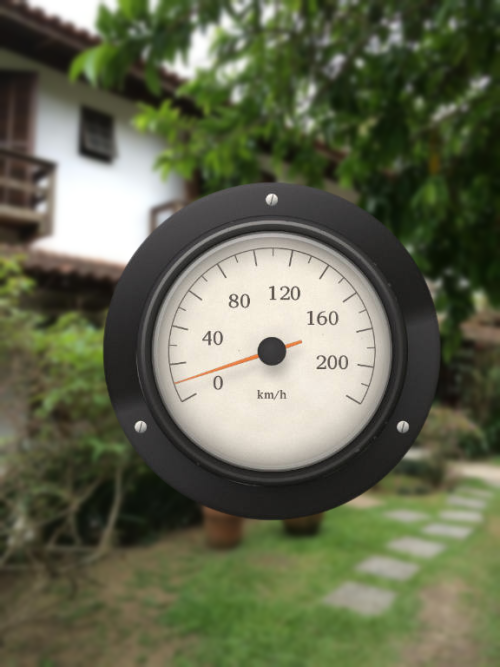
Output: 10
